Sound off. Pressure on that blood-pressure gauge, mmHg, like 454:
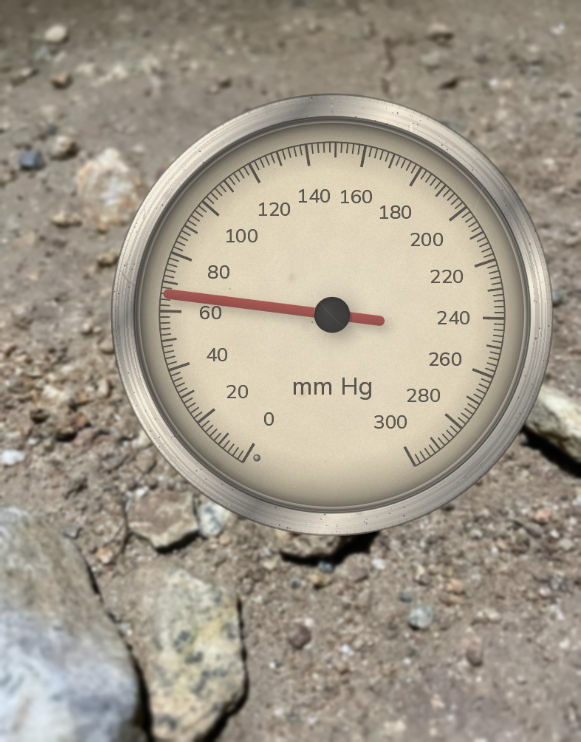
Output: 66
